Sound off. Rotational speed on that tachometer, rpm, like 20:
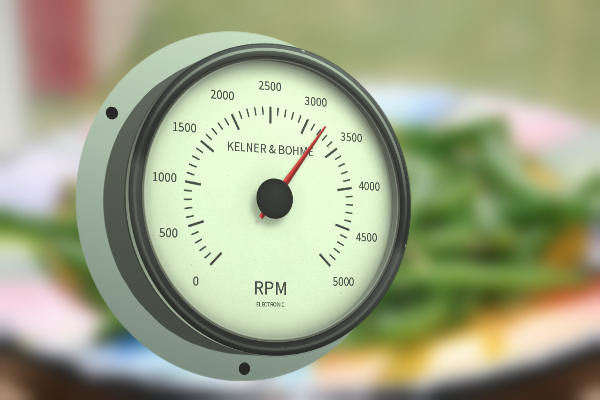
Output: 3200
